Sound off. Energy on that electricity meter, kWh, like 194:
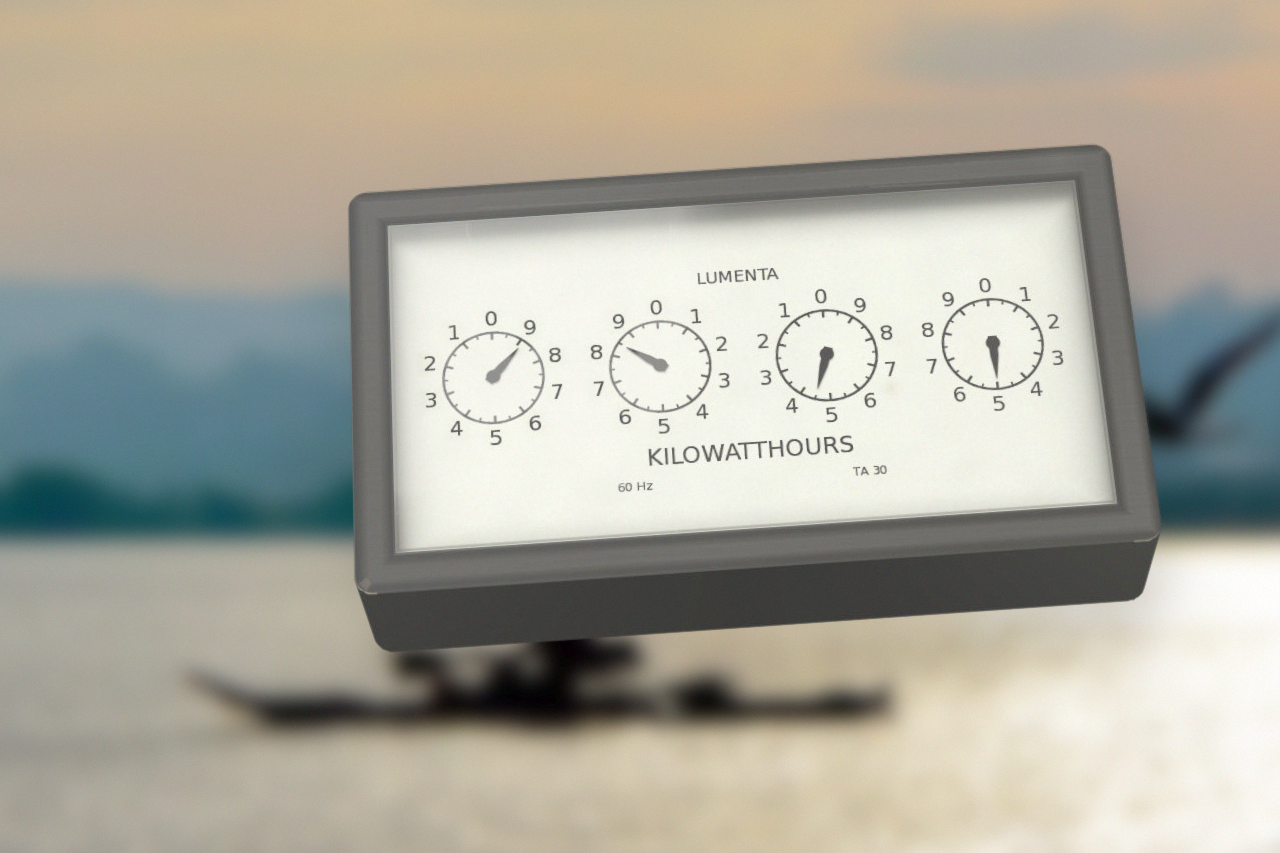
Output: 8845
